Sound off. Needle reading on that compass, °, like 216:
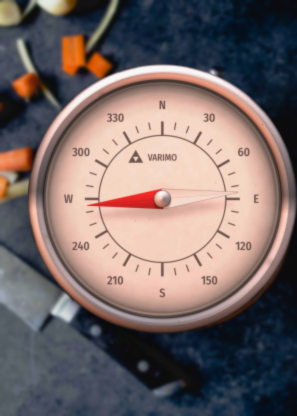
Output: 265
